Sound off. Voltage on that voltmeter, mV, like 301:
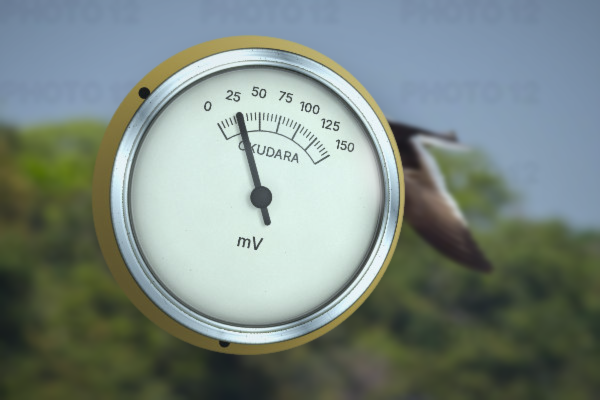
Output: 25
